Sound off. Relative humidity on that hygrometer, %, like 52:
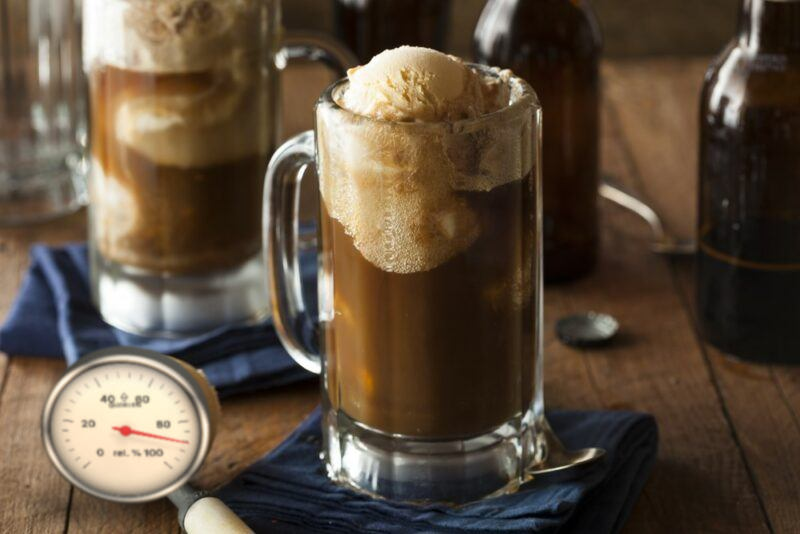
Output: 88
